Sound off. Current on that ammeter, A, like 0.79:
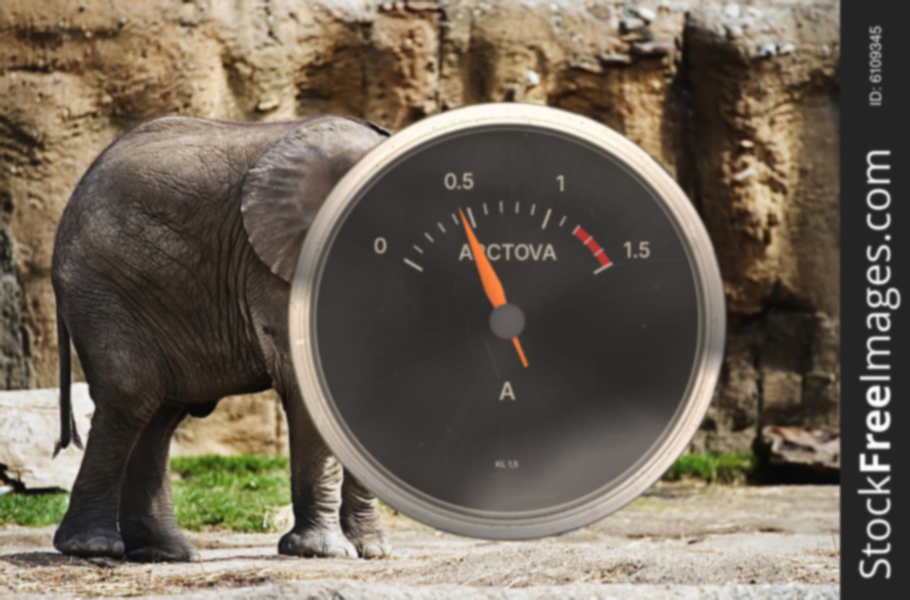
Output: 0.45
